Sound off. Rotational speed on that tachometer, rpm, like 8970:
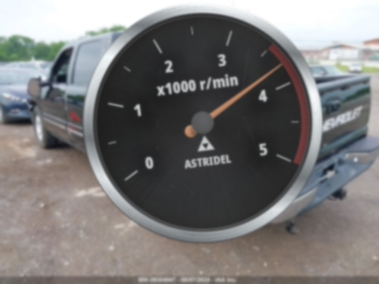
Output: 3750
